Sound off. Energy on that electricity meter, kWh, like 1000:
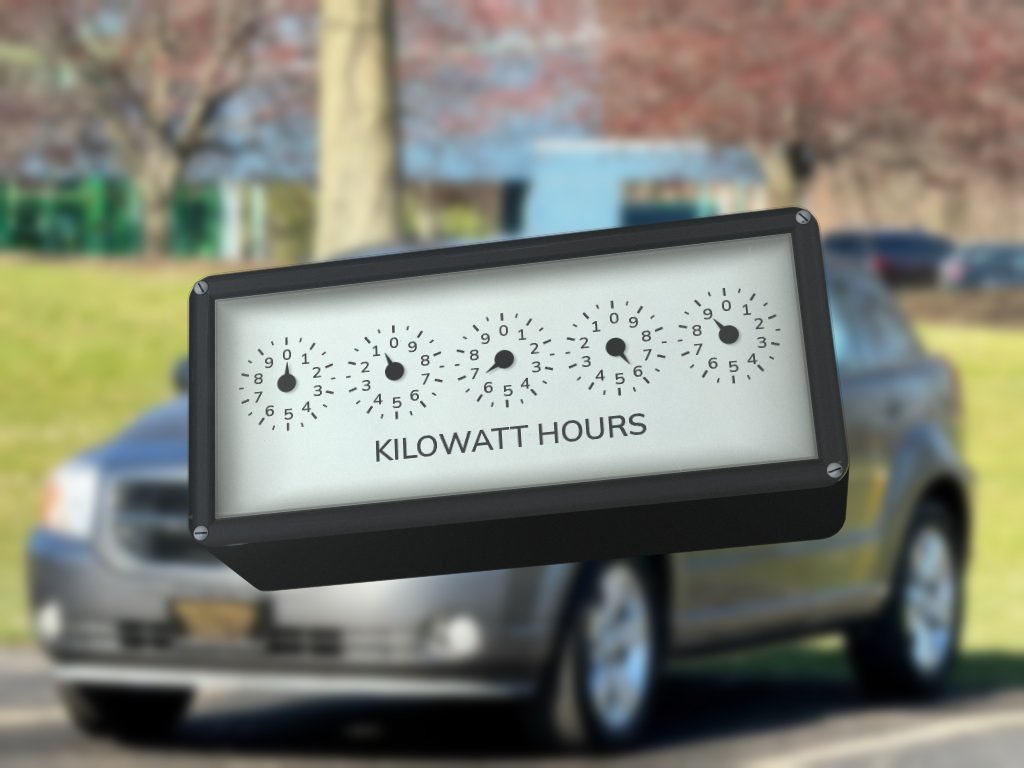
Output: 659
